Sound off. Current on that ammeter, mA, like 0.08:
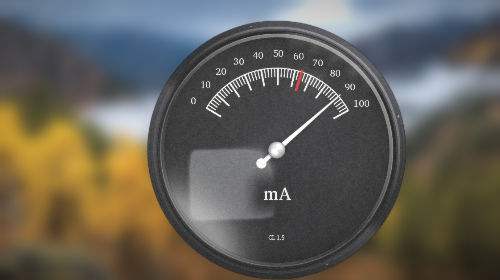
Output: 90
